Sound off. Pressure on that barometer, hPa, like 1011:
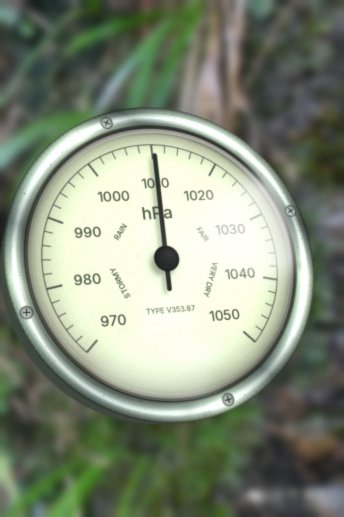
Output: 1010
